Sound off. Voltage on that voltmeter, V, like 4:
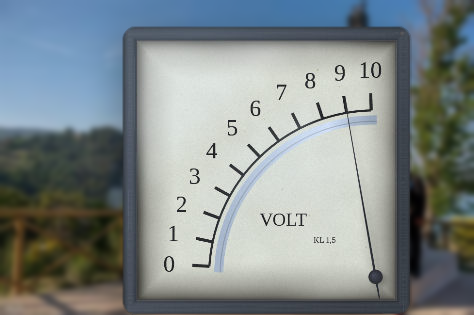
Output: 9
